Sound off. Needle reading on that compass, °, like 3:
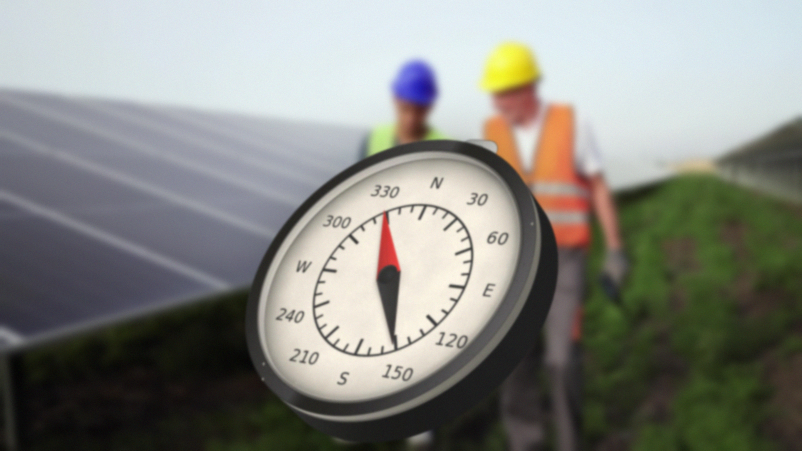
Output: 330
